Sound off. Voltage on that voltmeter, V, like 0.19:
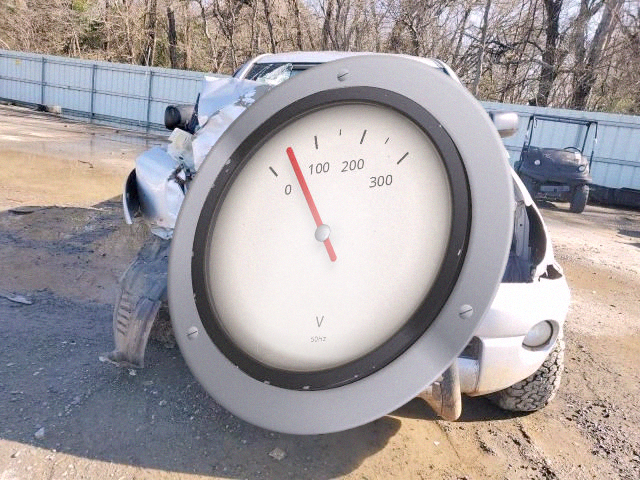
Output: 50
